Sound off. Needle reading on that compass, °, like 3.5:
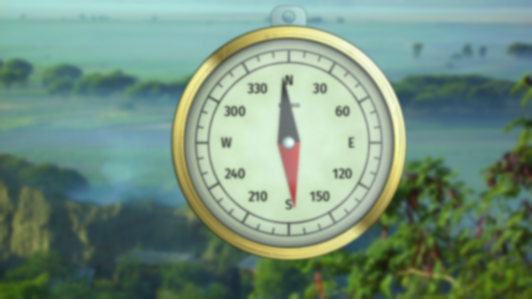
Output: 175
